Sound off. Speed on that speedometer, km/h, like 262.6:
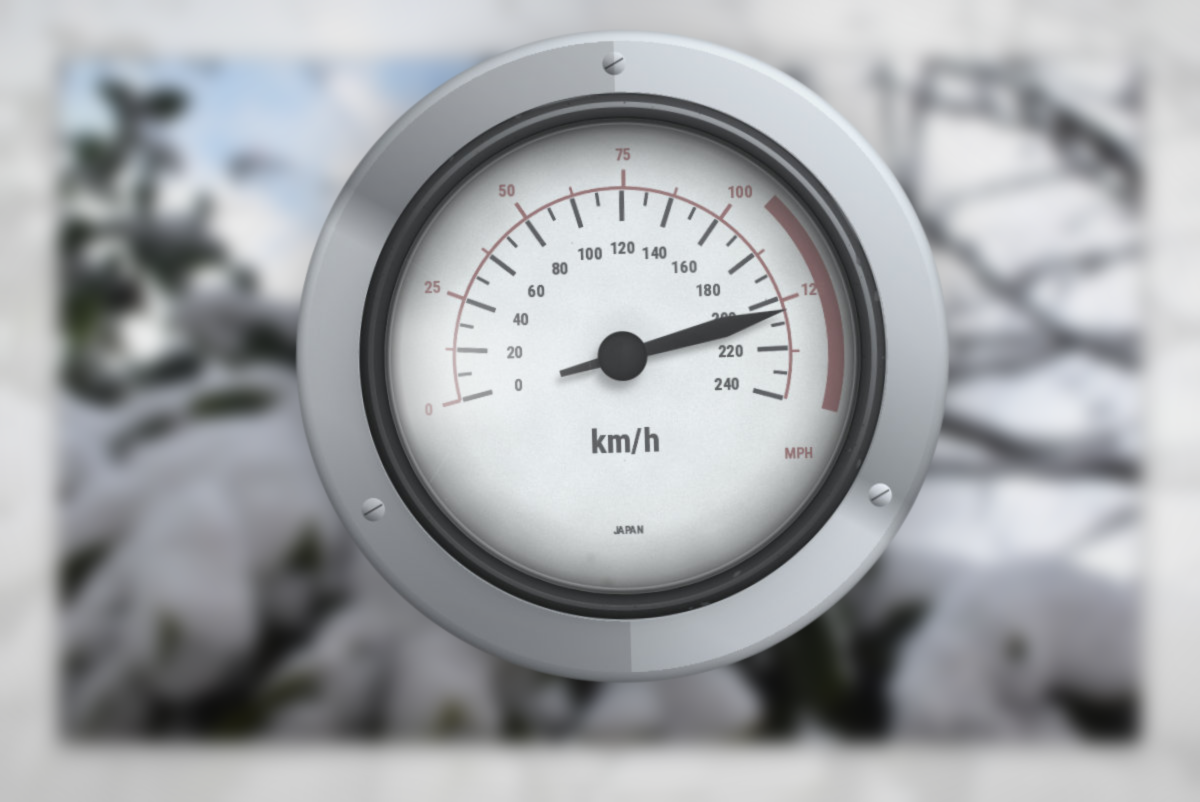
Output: 205
